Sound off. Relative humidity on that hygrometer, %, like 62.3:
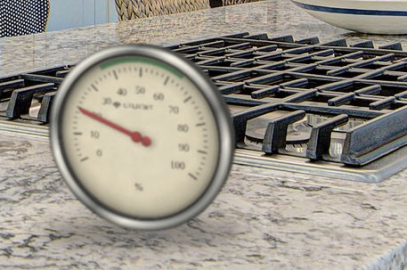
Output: 20
